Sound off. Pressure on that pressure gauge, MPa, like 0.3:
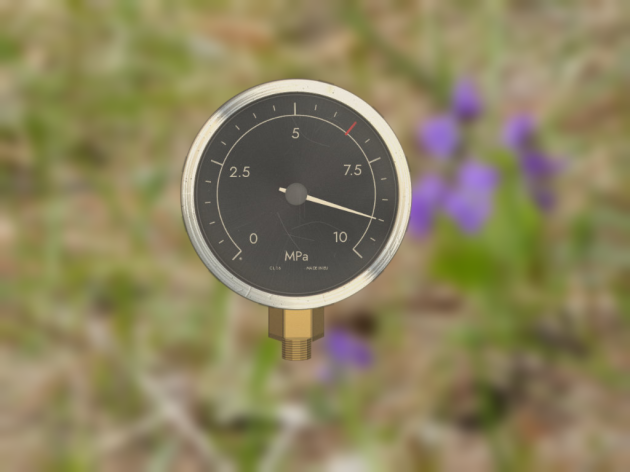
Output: 9
